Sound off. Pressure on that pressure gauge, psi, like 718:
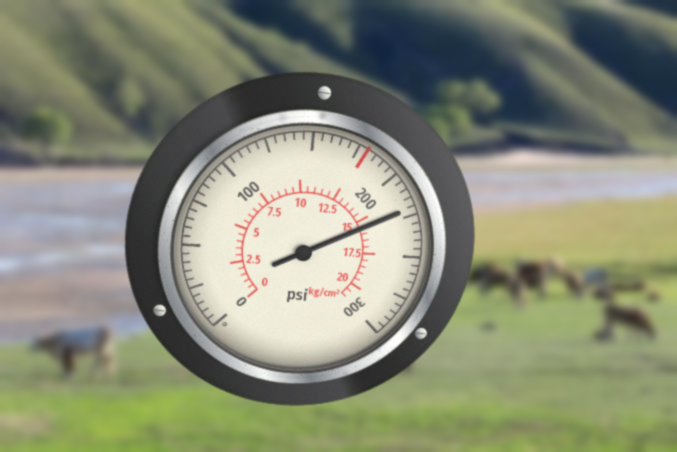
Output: 220
